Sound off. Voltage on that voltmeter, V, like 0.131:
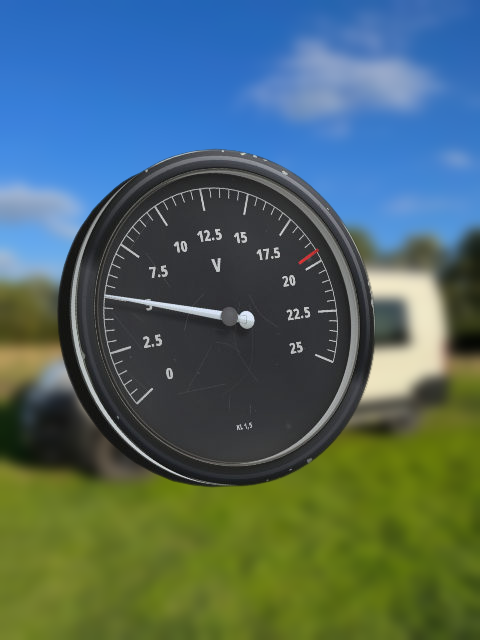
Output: 5
